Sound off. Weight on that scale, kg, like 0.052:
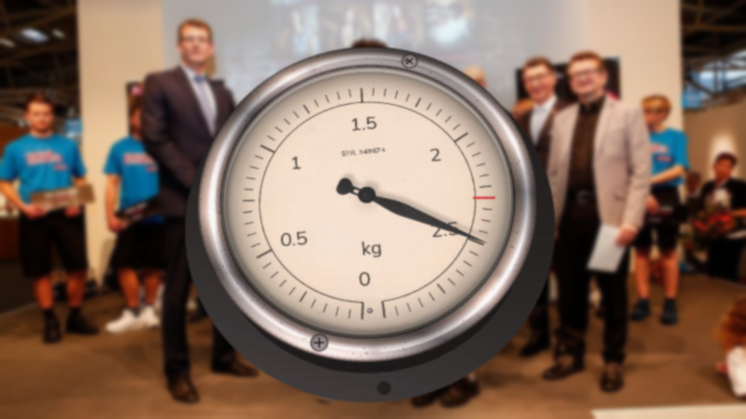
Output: 2.5
